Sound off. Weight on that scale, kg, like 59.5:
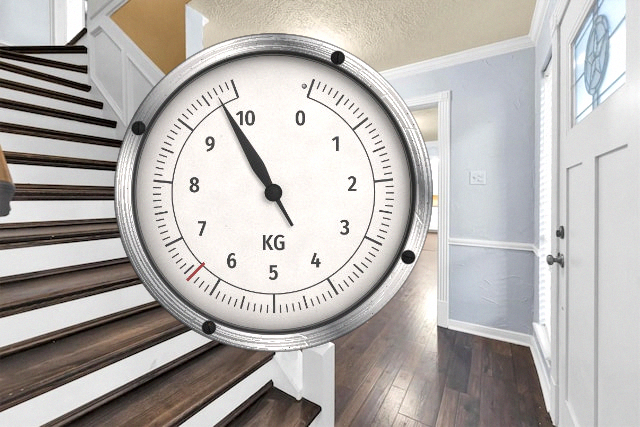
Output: 9.7
